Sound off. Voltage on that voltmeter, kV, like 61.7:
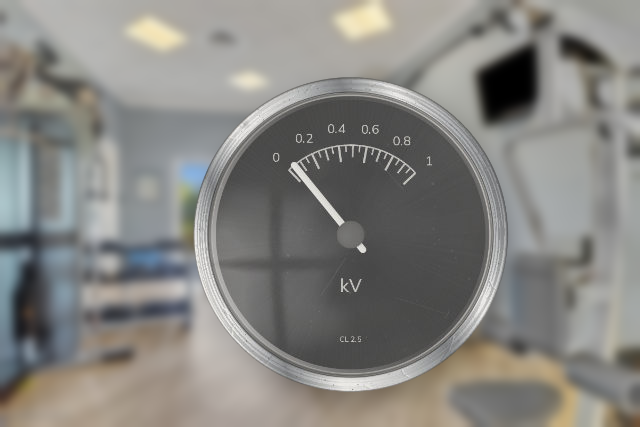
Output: 0.05
